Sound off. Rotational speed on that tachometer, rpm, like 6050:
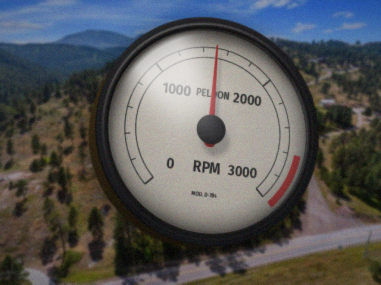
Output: 1500
